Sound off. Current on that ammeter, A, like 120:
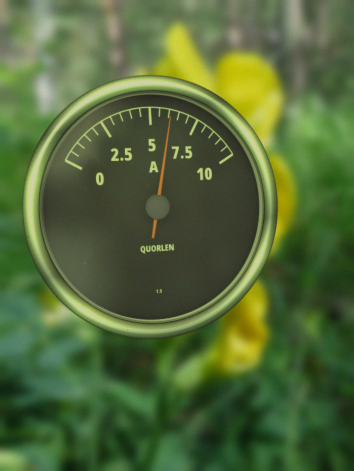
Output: 6
